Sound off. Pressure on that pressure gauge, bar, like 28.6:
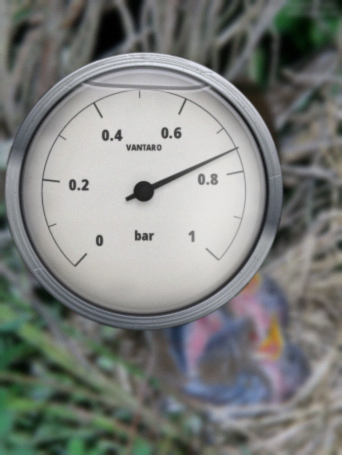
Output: 0.75
